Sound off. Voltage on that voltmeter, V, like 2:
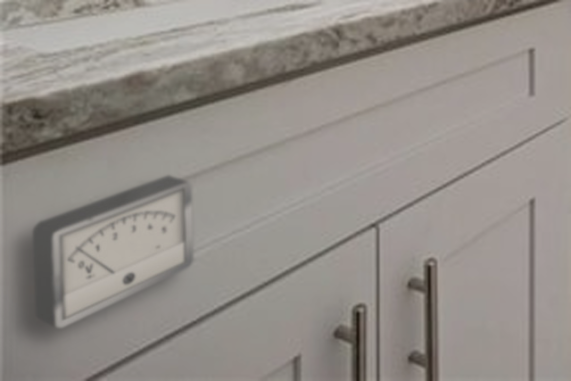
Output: 0.5
